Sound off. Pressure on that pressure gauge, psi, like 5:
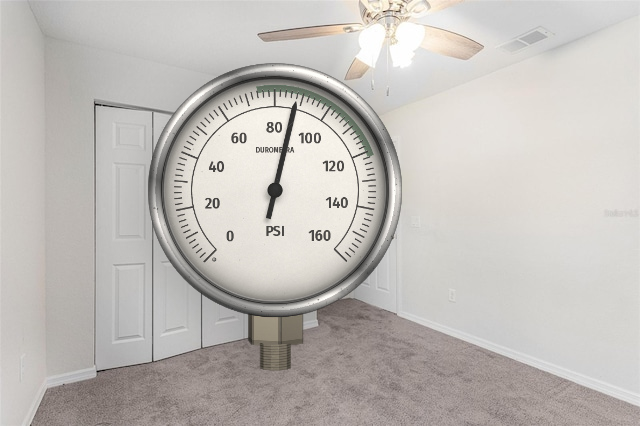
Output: 88
